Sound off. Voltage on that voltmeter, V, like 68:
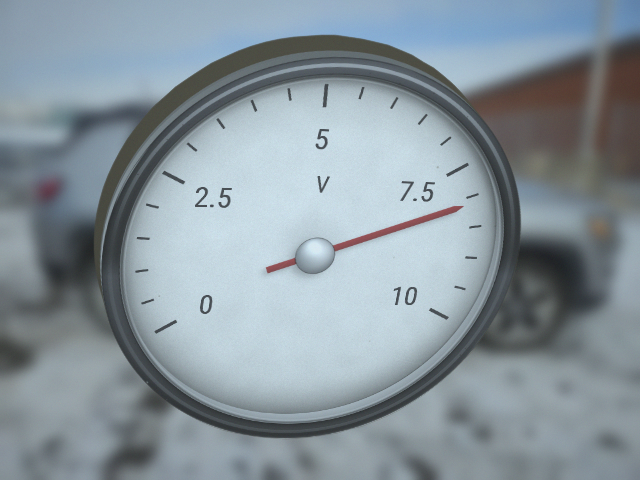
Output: 8
